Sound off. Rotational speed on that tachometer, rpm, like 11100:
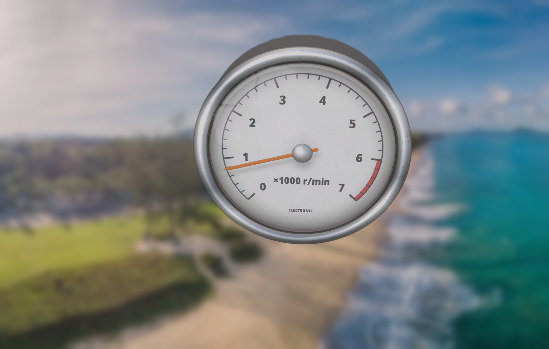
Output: 800
